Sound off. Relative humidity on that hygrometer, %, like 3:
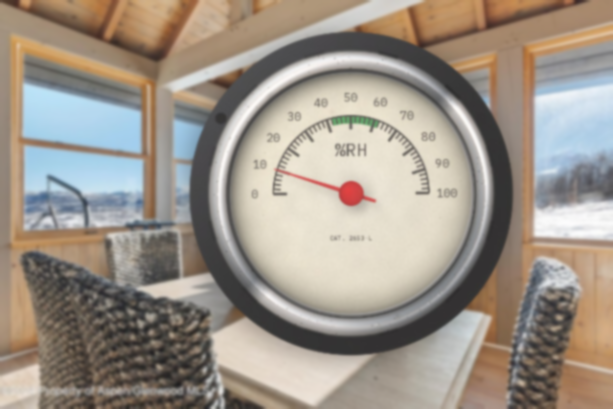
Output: 10
